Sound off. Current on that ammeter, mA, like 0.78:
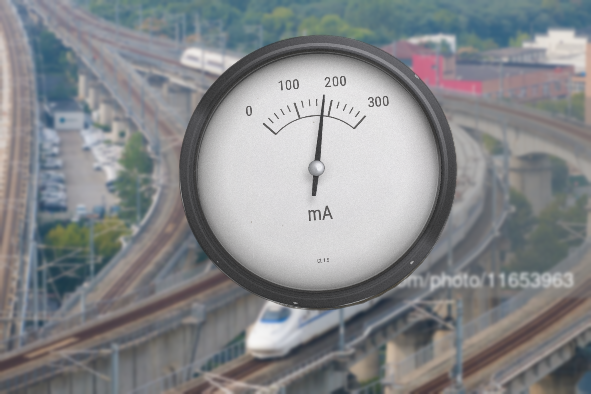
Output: 180
